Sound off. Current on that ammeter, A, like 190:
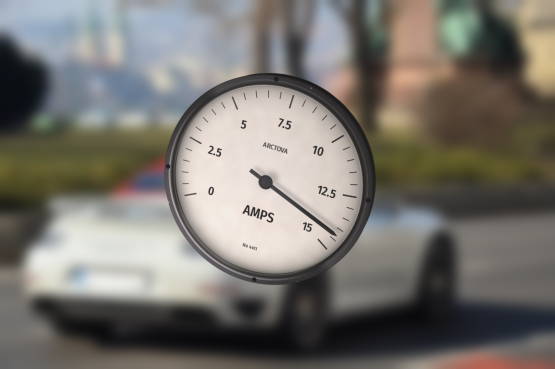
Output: 14.25
